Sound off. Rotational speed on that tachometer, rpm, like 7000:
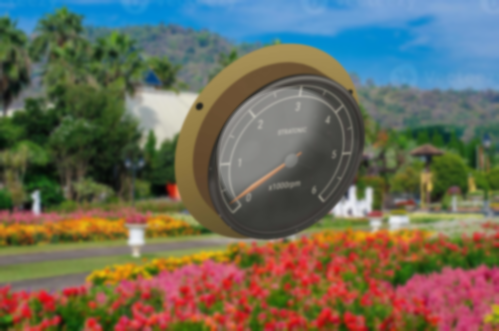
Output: 250
